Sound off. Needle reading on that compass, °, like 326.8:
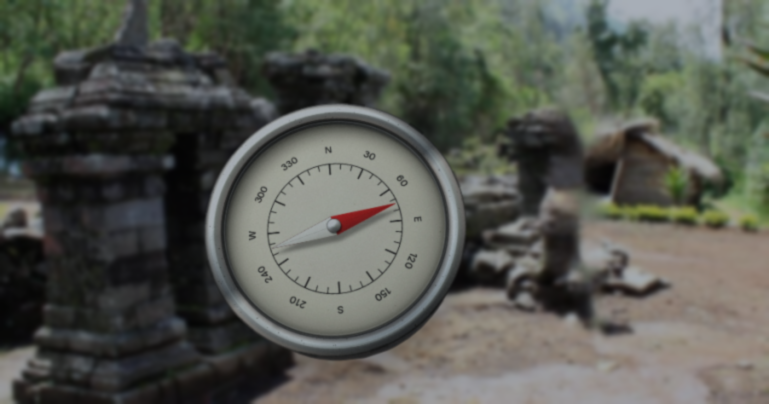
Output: 75
